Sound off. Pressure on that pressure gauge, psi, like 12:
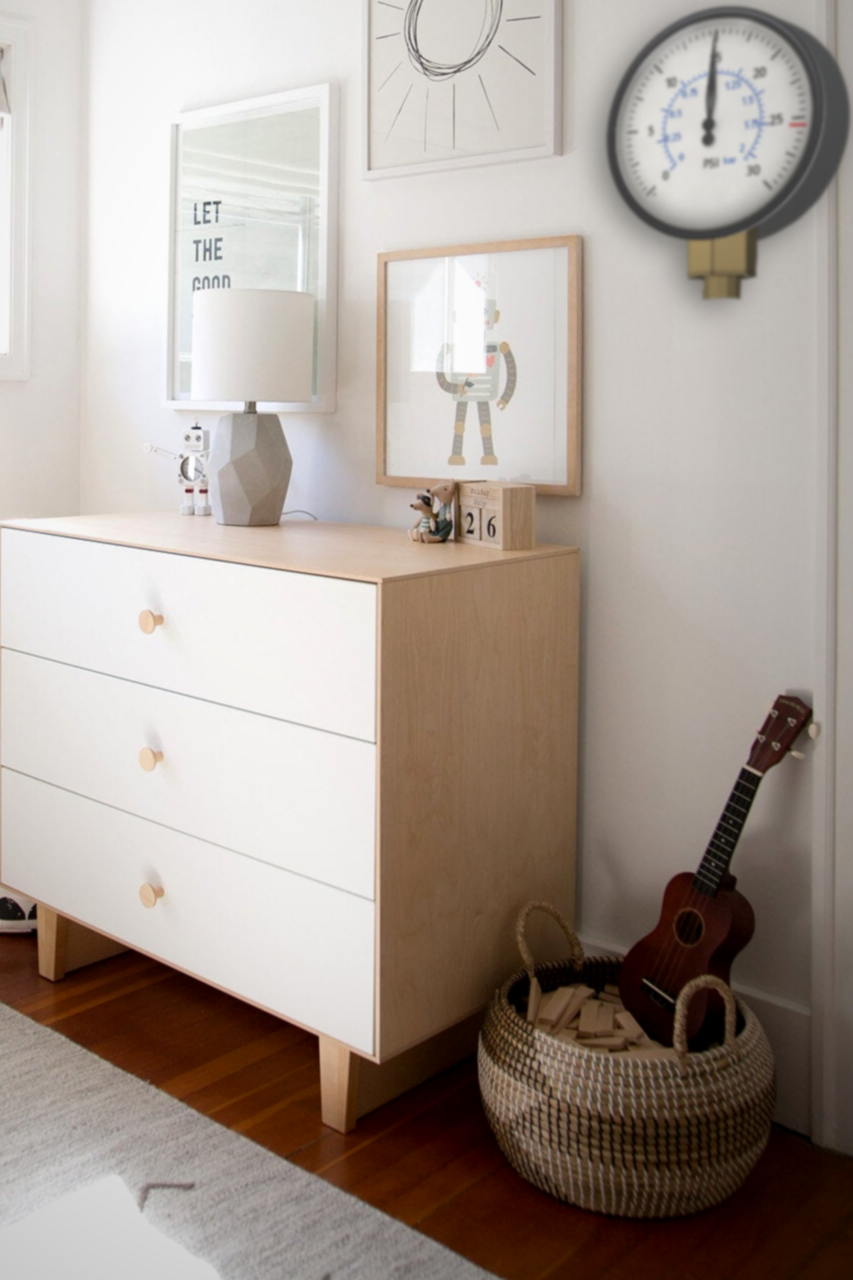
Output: 15
